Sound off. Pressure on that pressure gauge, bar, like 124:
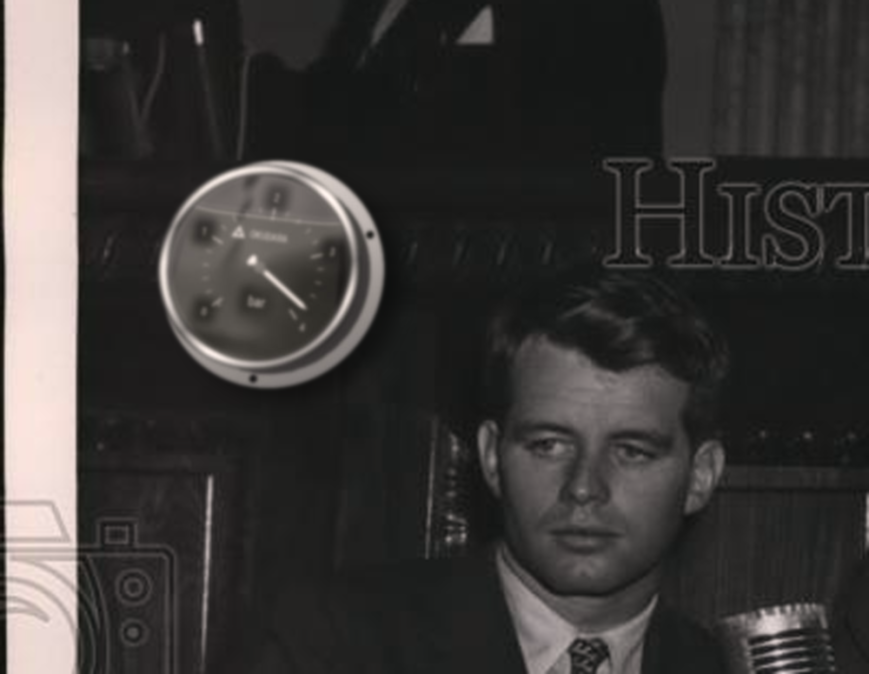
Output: 3.8
